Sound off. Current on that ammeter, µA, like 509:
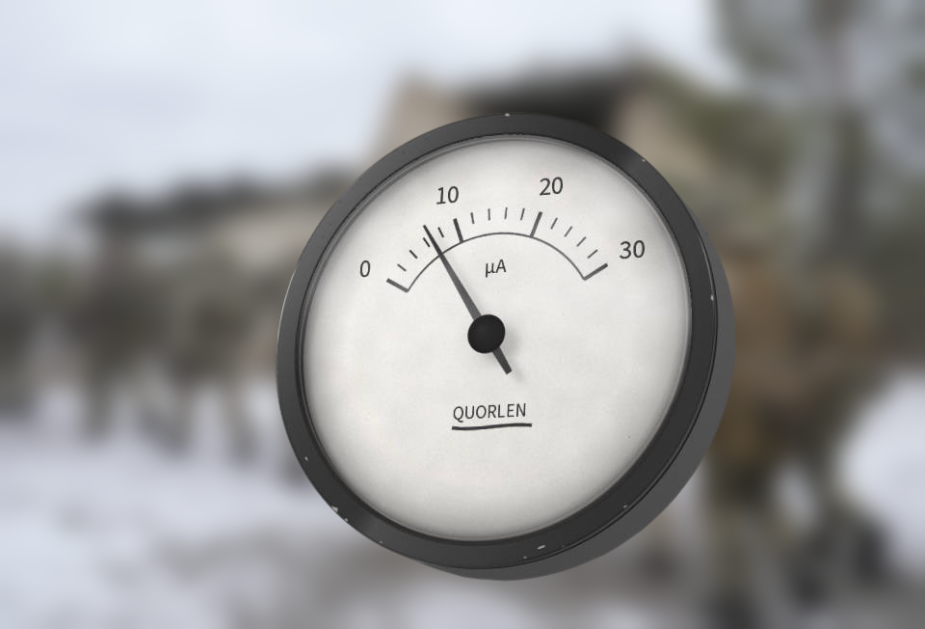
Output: 7
